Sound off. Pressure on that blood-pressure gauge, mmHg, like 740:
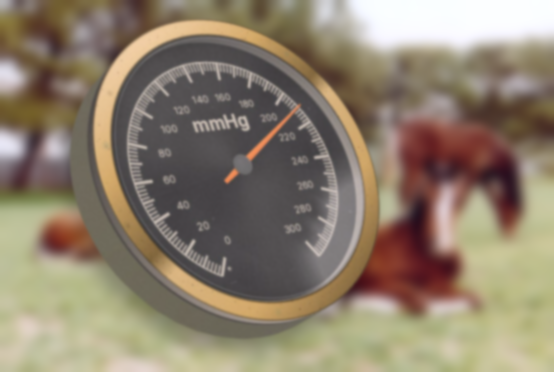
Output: 210
